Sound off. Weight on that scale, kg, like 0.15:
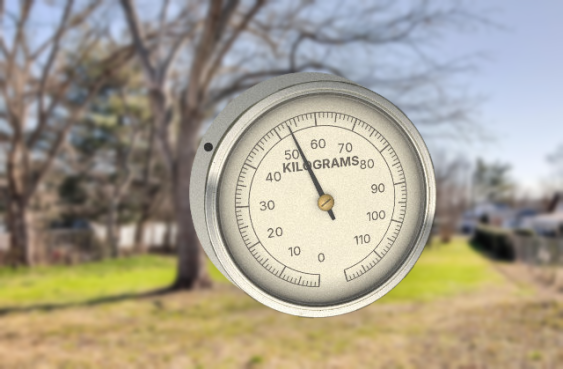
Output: 53
